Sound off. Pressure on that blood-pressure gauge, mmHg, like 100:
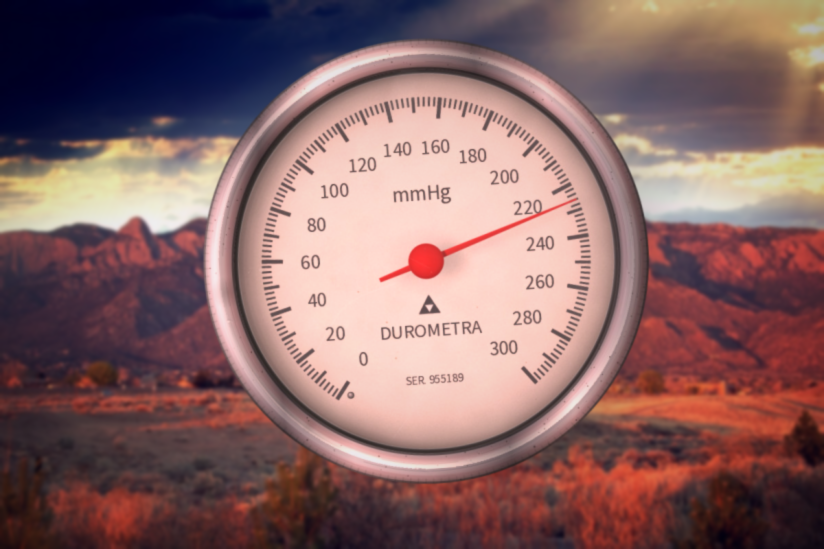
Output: 226
